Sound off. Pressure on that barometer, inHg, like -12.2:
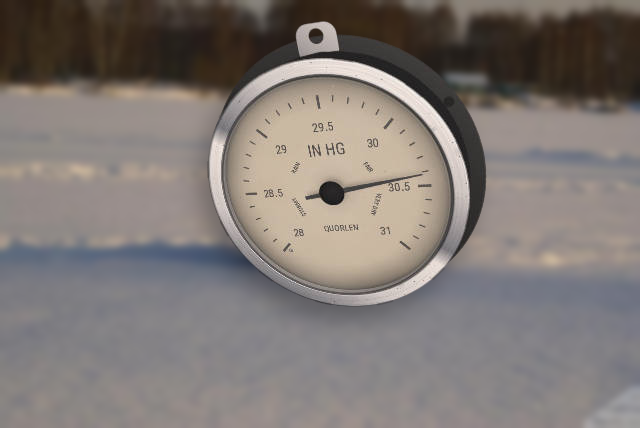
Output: 30.4
